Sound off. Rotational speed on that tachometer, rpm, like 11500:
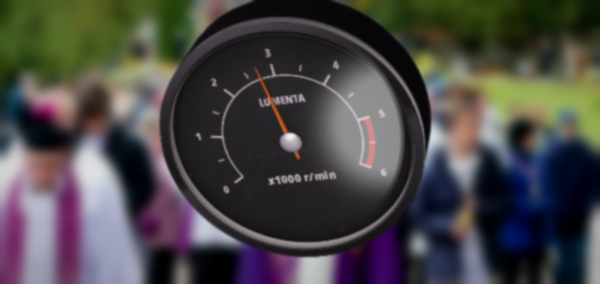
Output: 2750
